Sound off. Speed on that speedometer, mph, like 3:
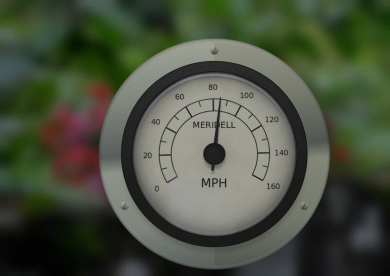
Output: 85
